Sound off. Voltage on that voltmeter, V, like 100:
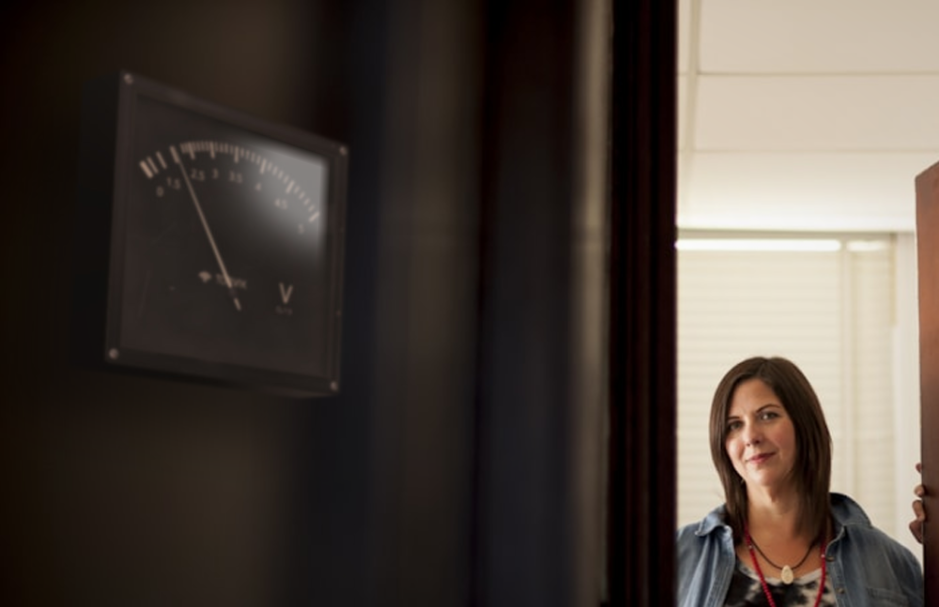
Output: 2
